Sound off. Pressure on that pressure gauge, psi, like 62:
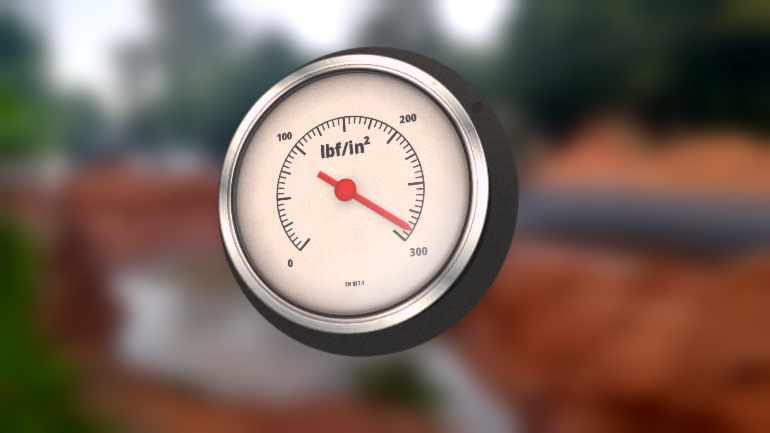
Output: 290
